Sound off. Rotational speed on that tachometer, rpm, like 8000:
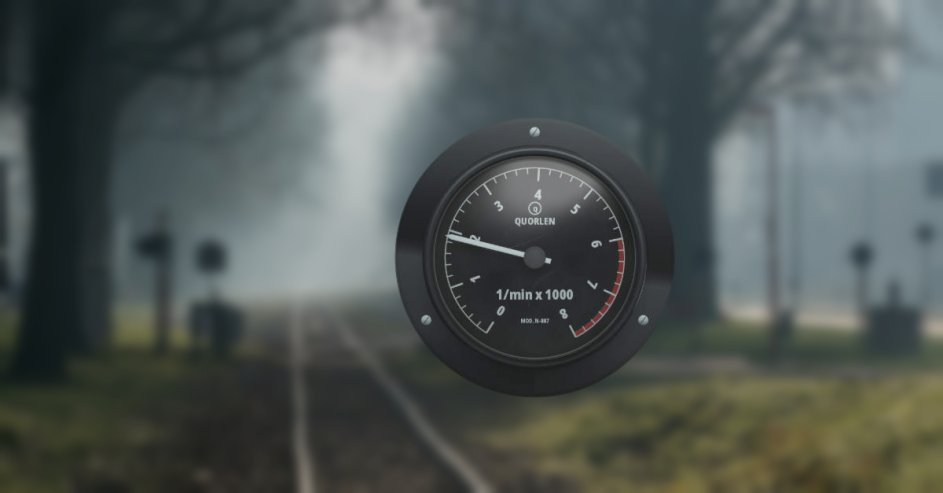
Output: 1900
